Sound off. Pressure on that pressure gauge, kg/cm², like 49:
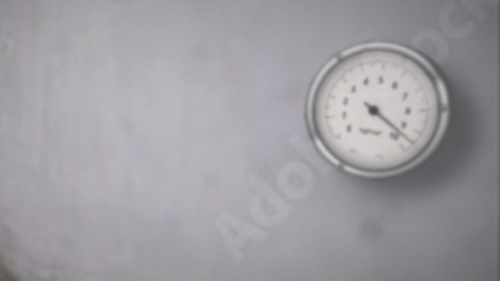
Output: 9.5
